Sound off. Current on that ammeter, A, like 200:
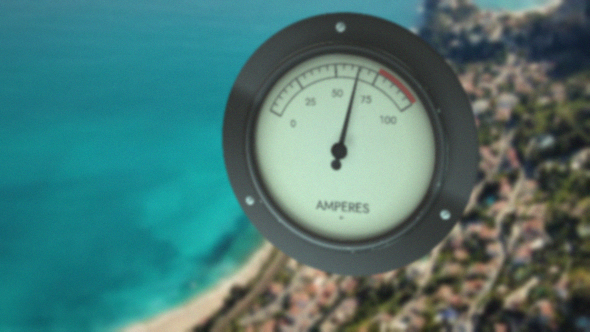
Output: 65
